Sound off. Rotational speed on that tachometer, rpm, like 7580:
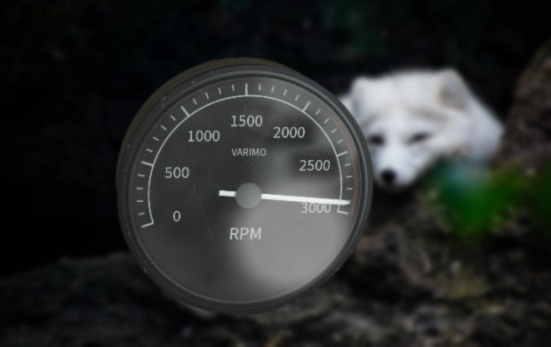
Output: 2900
